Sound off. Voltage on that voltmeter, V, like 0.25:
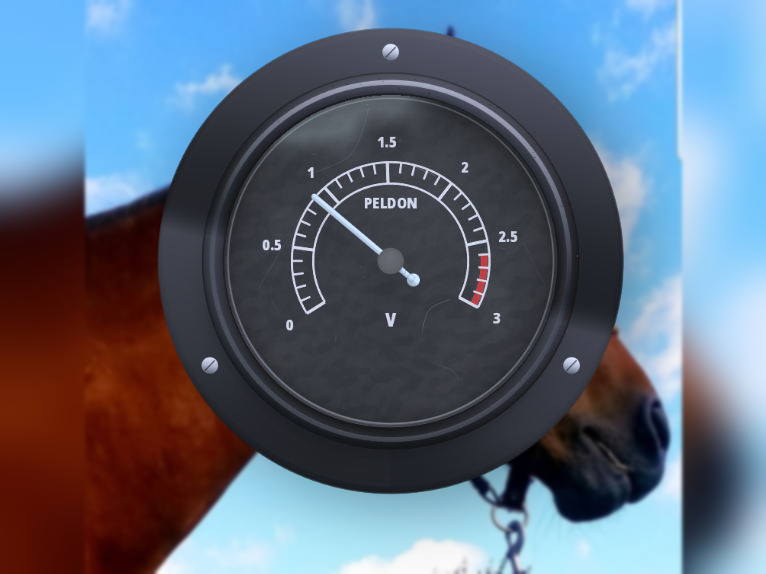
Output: 0.9
